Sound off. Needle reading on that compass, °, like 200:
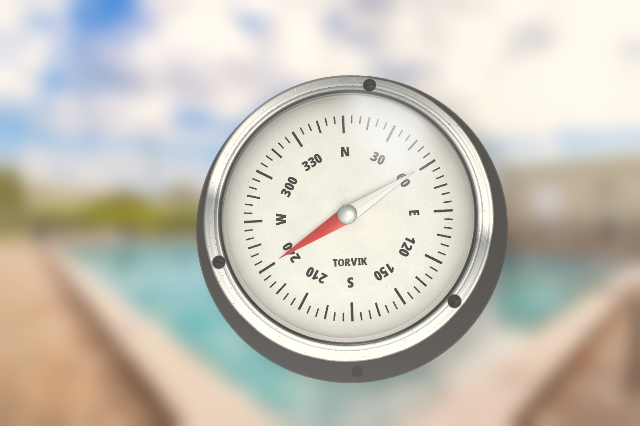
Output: 240
